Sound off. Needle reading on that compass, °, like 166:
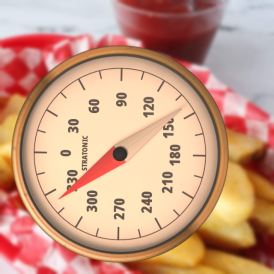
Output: 322.5
